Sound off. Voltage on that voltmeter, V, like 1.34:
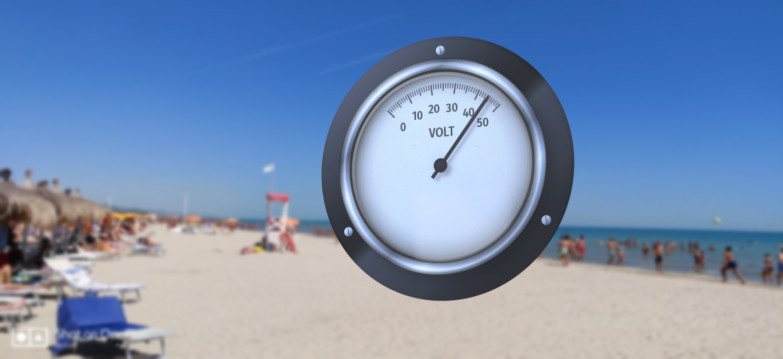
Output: 45
